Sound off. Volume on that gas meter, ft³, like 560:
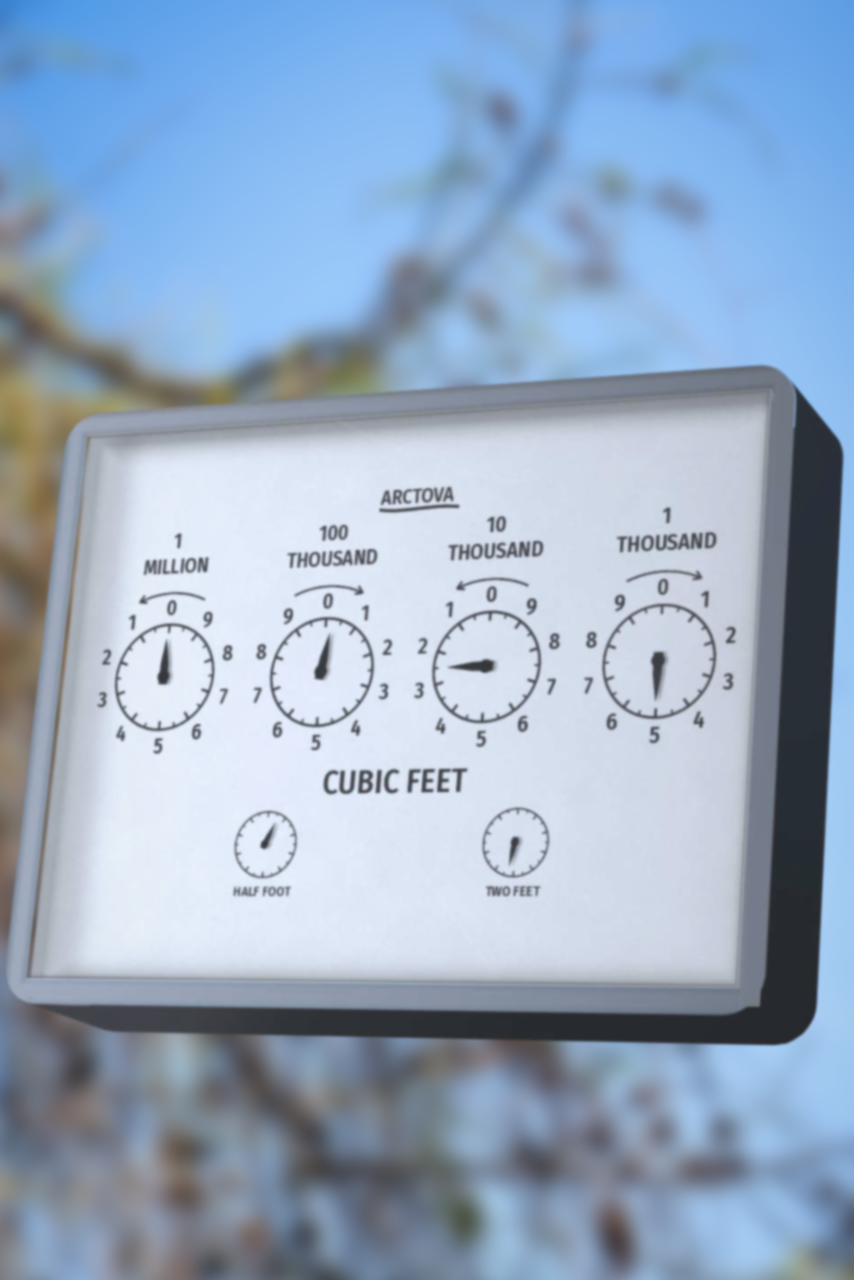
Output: 2500
